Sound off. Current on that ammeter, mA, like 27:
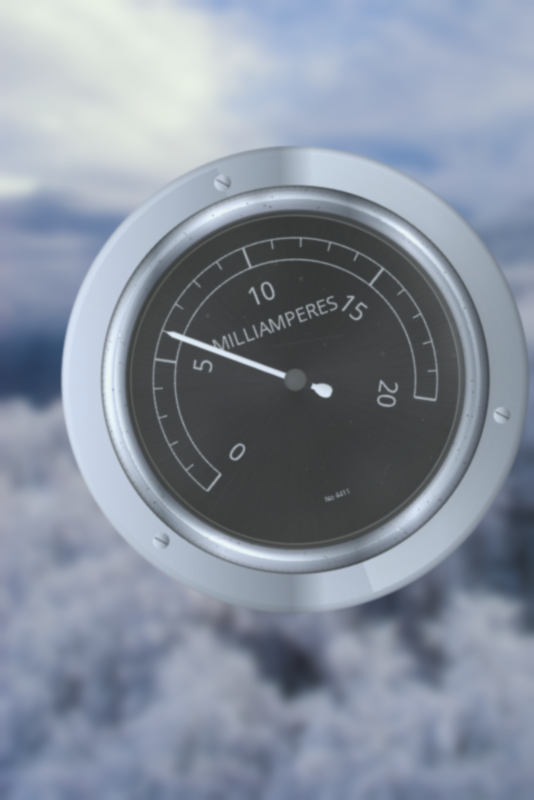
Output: 6
